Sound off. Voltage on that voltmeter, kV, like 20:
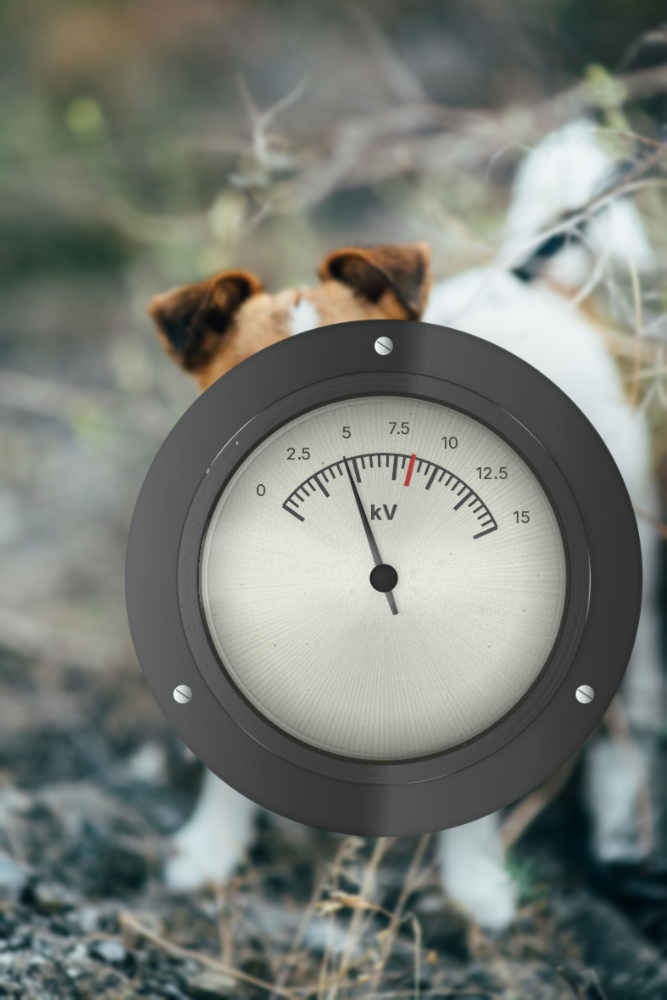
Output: 4.5
